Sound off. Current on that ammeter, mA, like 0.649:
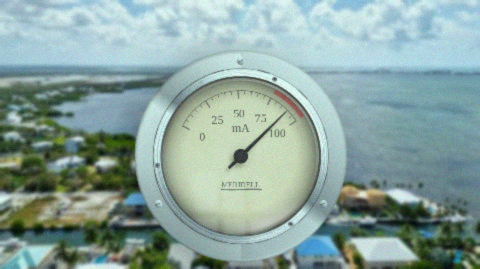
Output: 90
